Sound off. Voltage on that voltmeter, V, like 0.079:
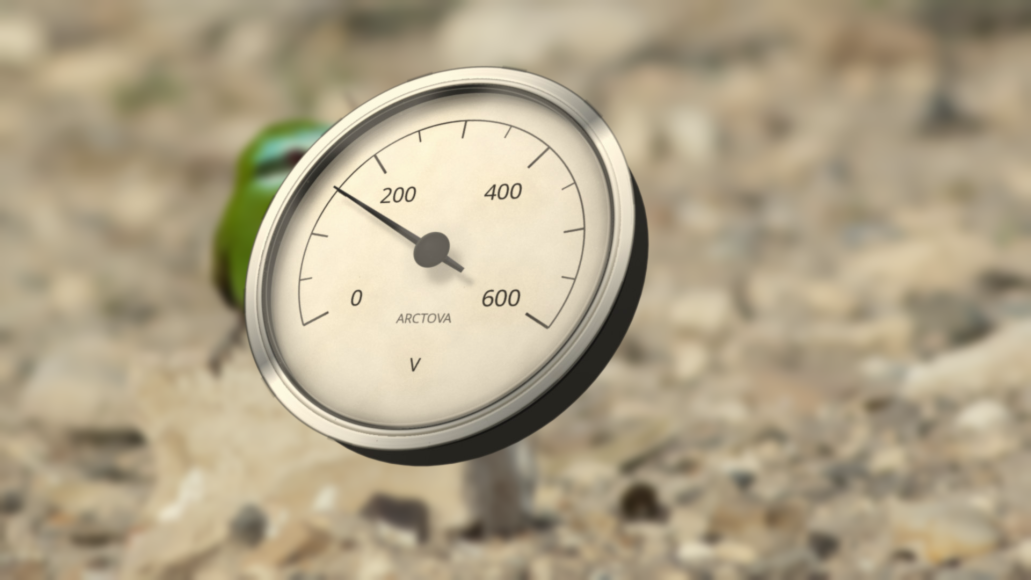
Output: 150
